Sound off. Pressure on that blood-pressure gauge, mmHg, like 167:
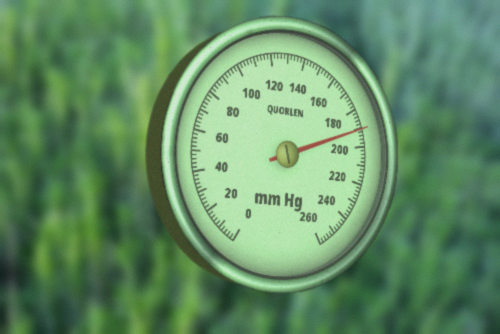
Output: 190
